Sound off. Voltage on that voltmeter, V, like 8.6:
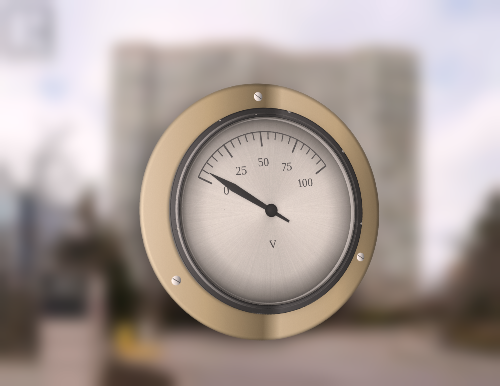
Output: 5
